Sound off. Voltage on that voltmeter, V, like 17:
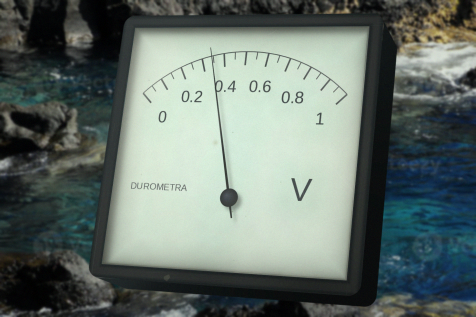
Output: 0.35
